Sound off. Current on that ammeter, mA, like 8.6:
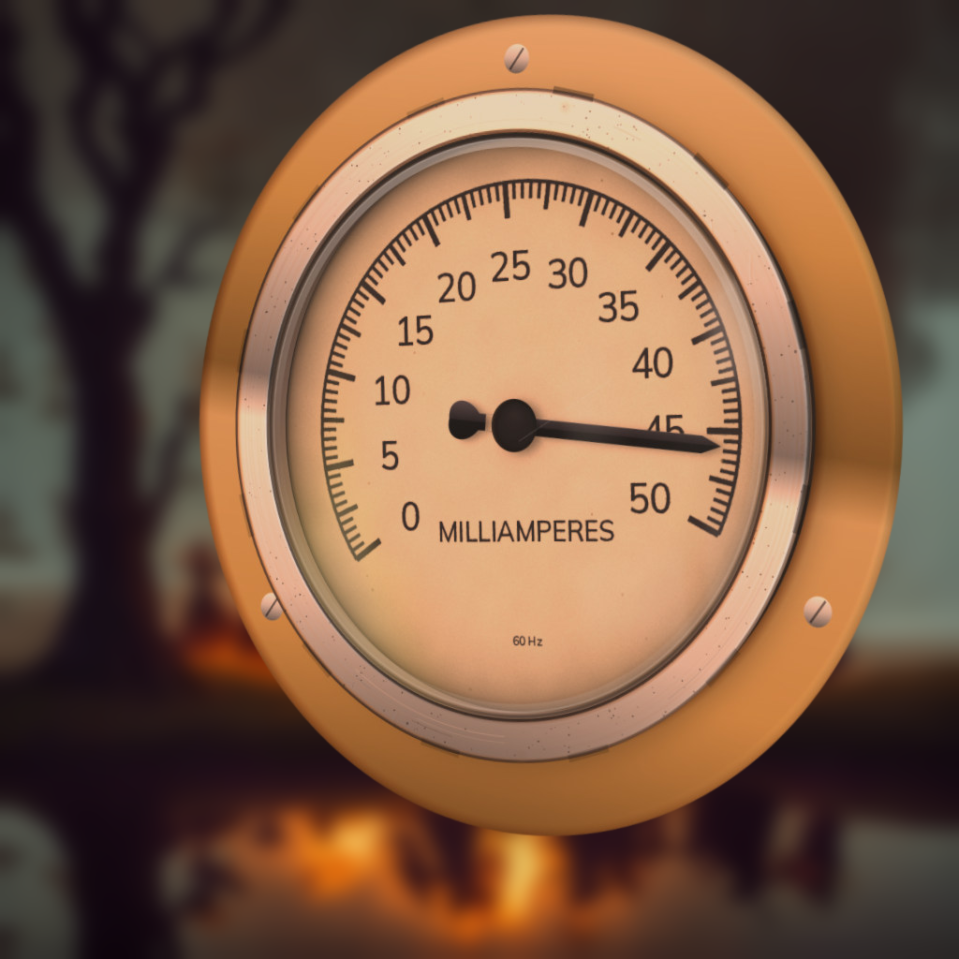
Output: 45.75
